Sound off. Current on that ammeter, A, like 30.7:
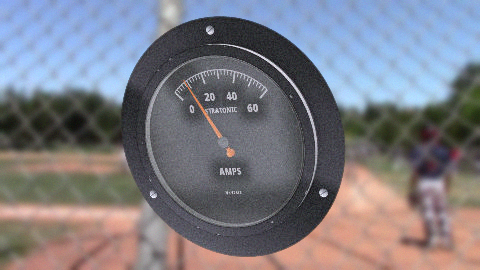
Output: 10
